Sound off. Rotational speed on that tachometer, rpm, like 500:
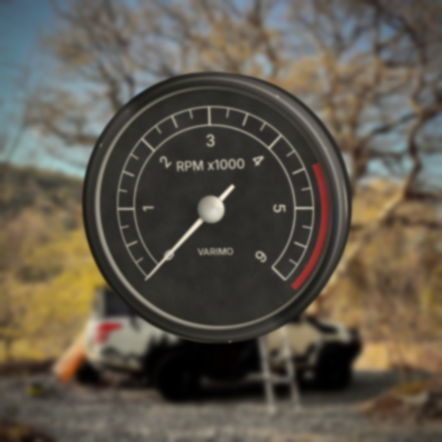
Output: 0
